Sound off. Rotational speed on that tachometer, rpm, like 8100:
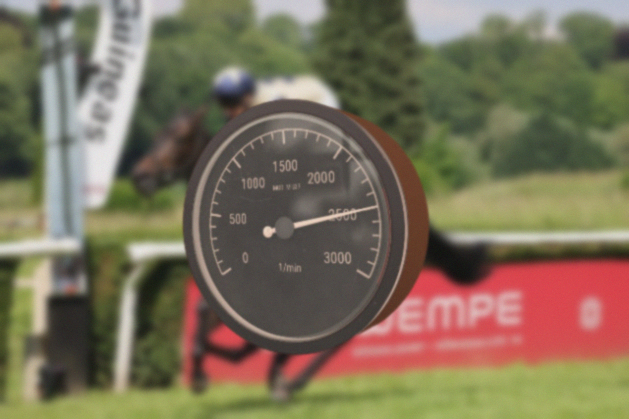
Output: 2500
